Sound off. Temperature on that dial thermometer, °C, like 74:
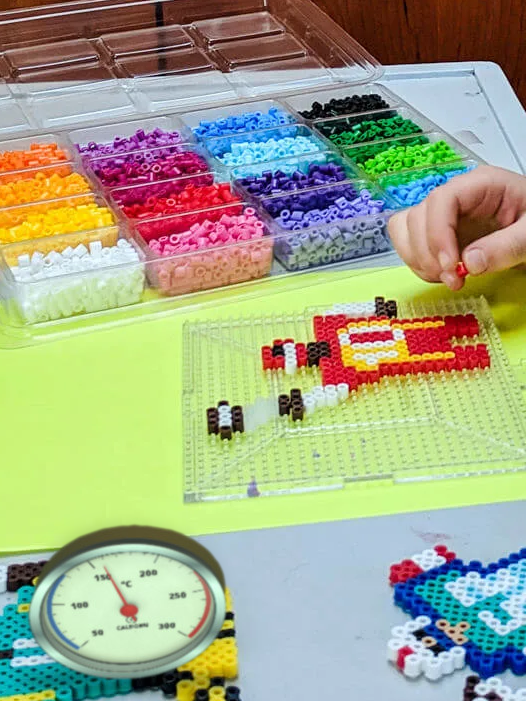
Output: 160
